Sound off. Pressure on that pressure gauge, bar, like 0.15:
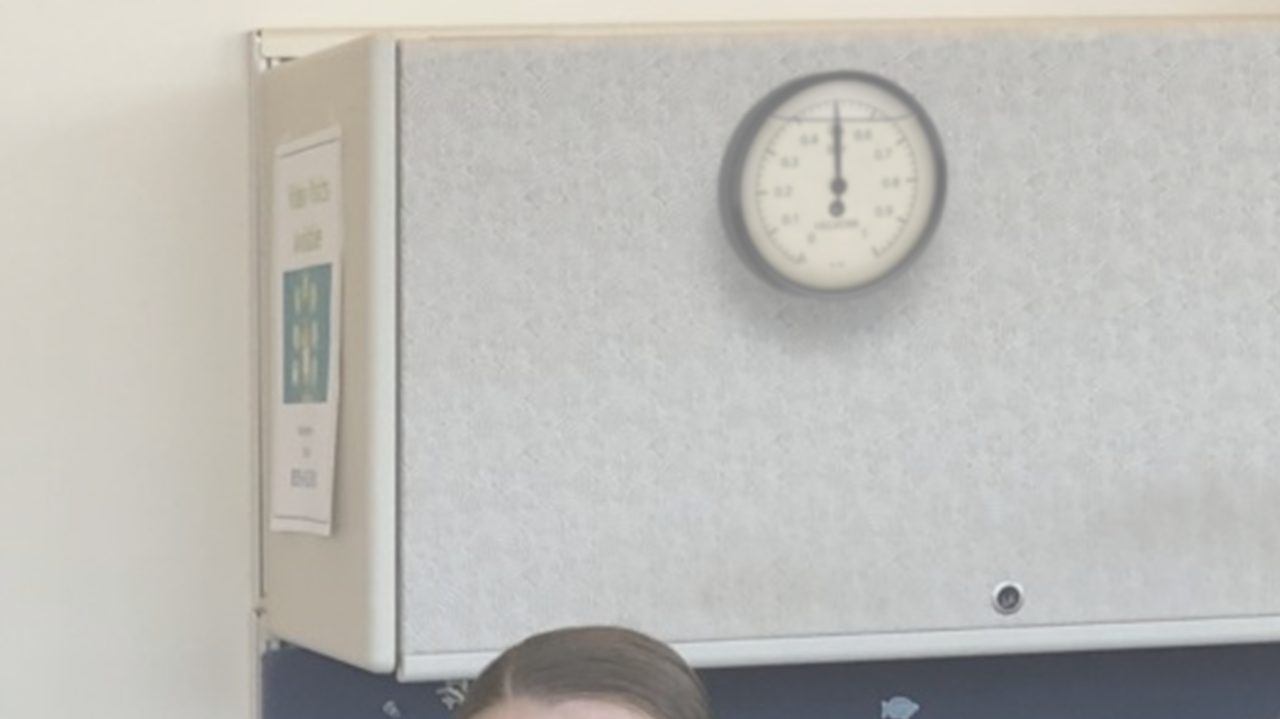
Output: 0.5
